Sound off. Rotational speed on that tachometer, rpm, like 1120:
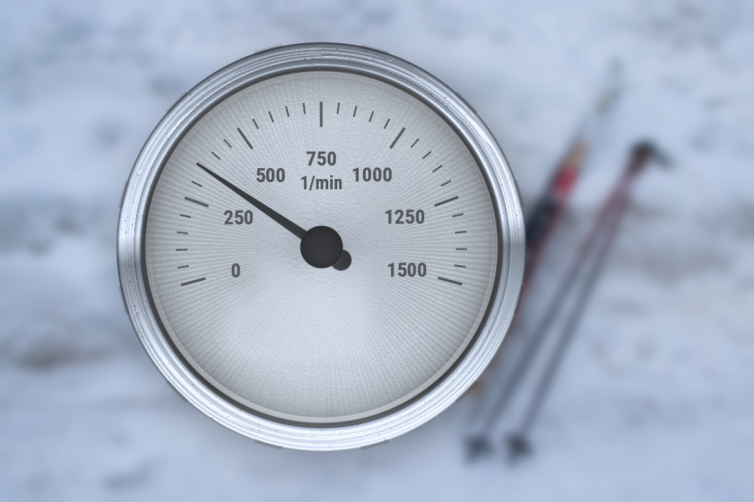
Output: 350
